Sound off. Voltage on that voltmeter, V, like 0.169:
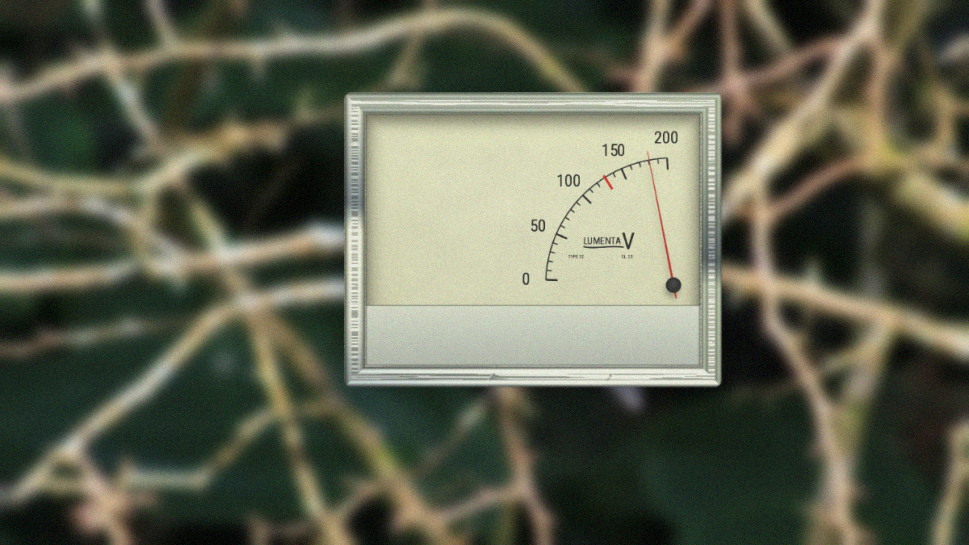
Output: 180
